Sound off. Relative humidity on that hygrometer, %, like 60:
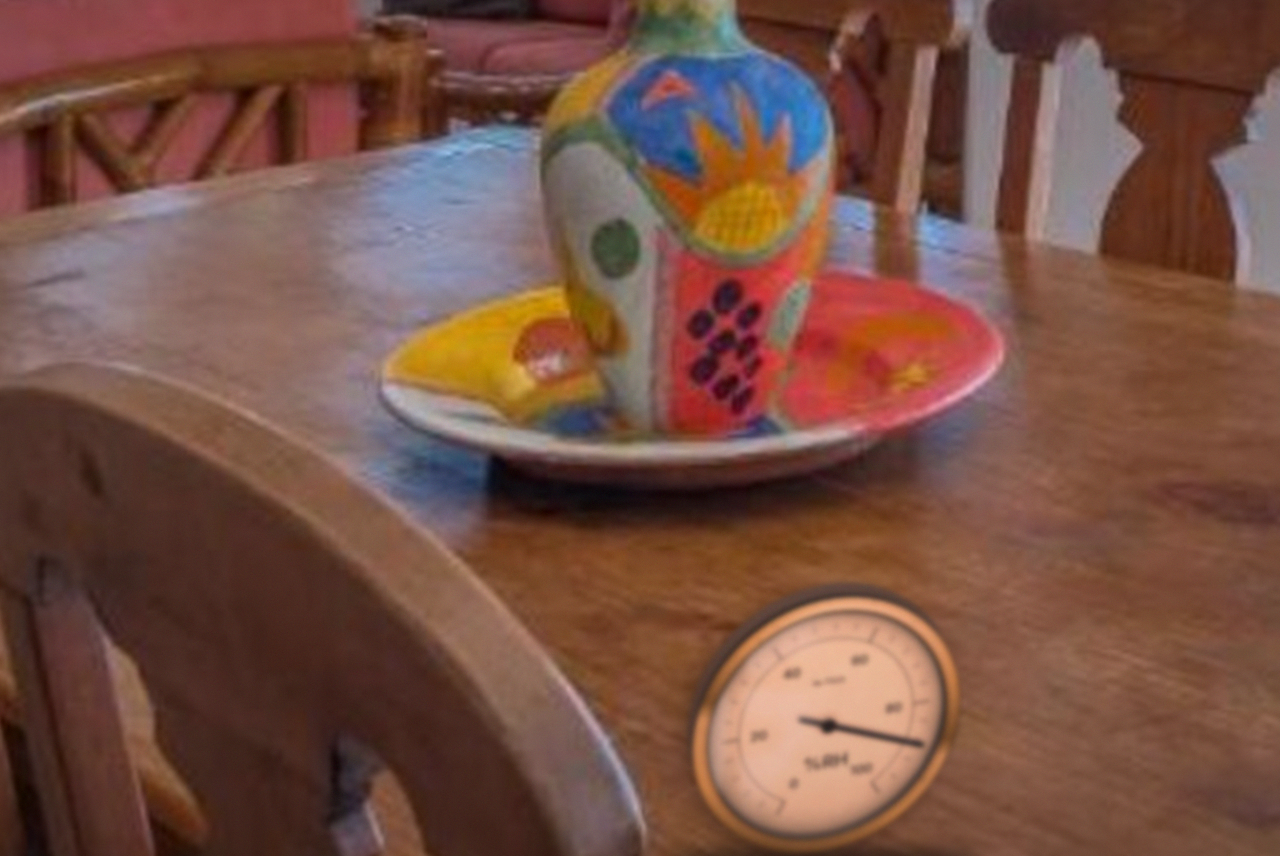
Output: 88
